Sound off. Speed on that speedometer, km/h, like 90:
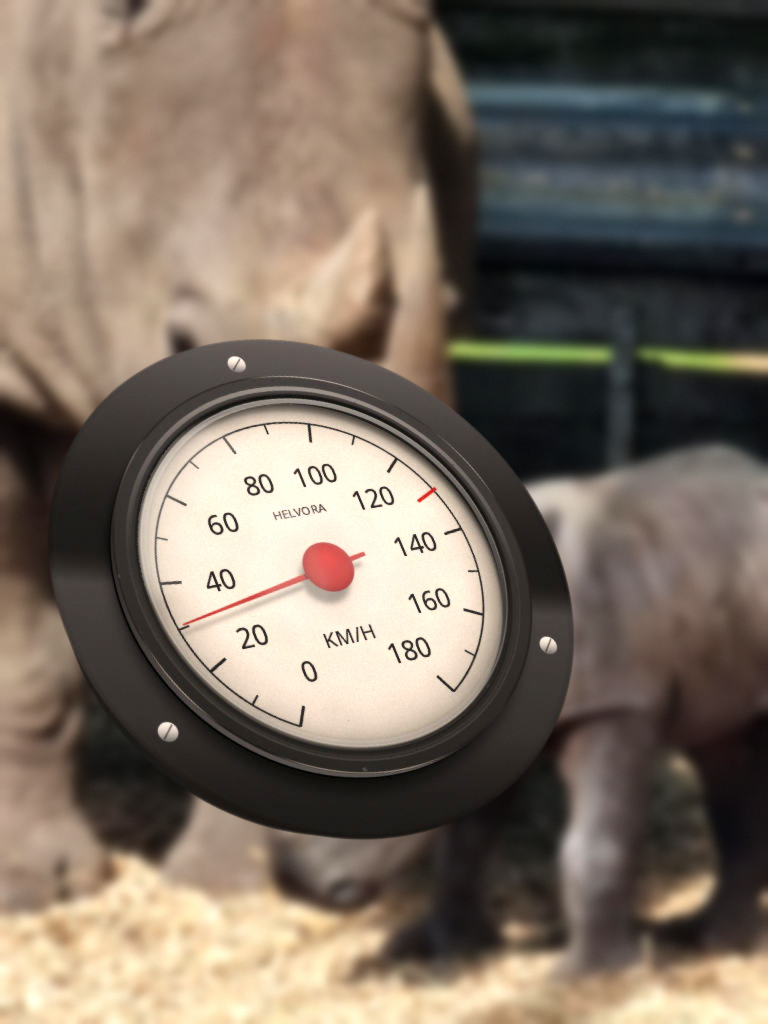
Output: 30
